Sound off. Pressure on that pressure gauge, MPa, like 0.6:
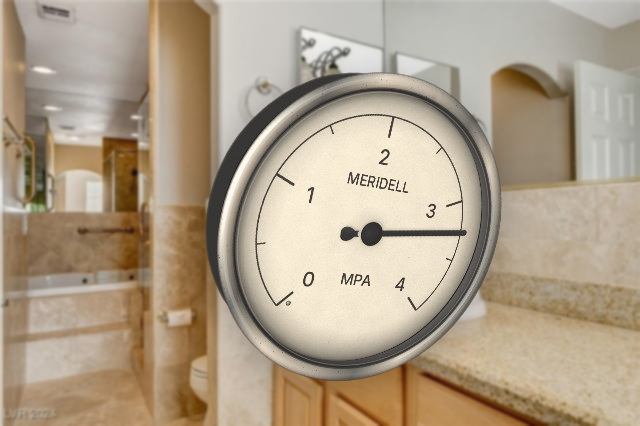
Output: 3.25
